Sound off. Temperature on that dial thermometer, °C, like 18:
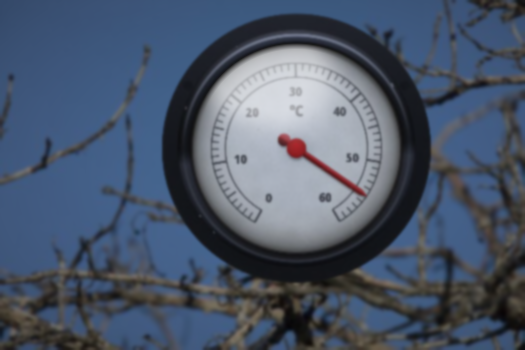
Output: 55
